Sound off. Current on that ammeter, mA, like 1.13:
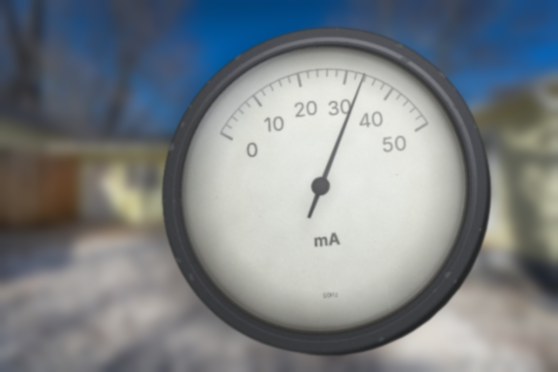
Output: 34
